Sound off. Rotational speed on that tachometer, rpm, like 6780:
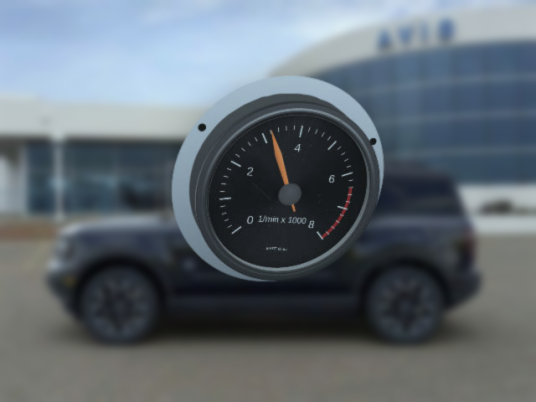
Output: 3200
